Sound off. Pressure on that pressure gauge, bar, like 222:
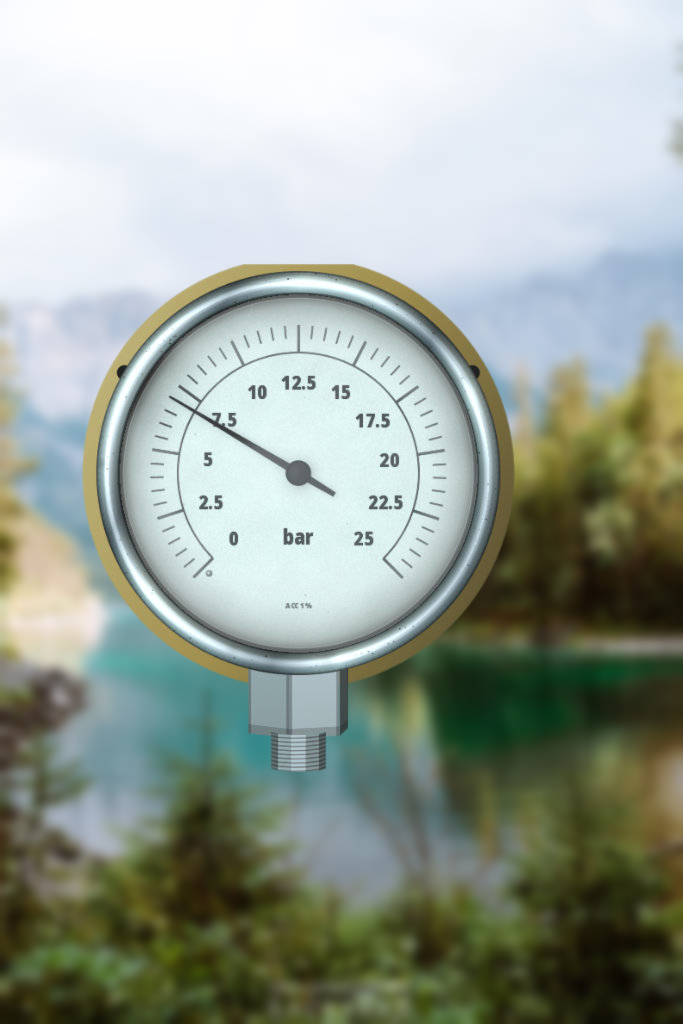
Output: 7
